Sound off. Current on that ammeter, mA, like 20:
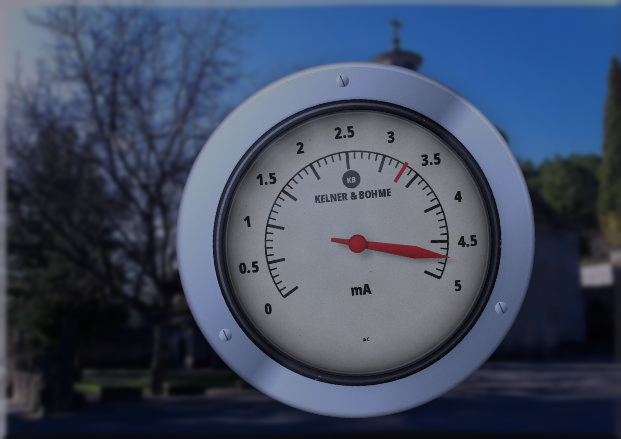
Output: 4.7
